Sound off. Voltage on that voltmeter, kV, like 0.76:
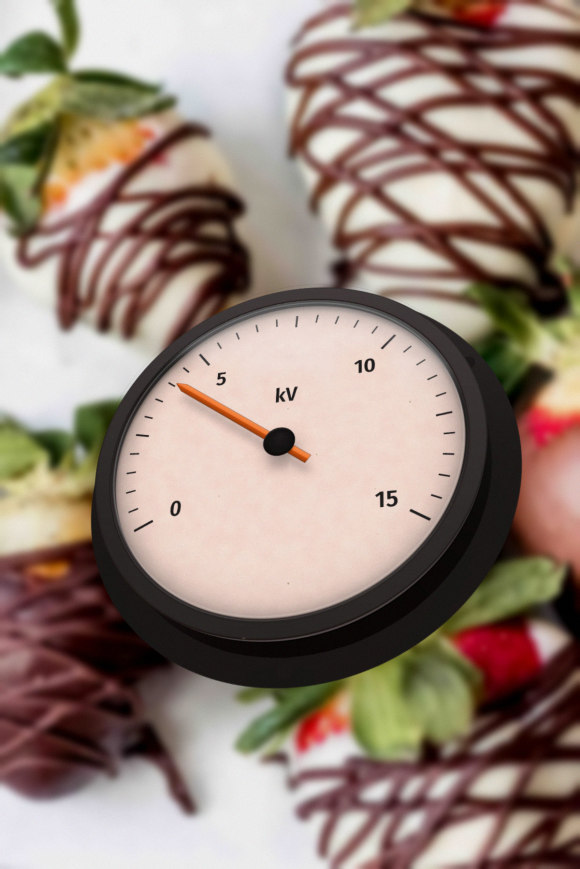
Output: 4
